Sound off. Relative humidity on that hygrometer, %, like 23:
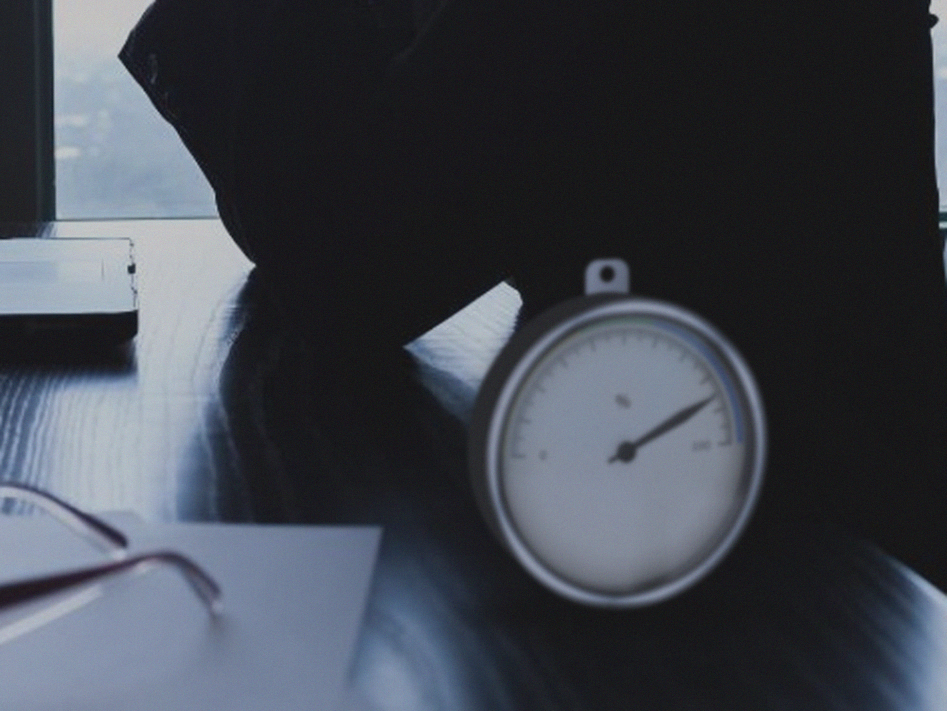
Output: 85
